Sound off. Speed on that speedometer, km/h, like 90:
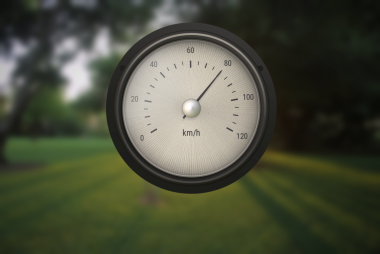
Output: 80
